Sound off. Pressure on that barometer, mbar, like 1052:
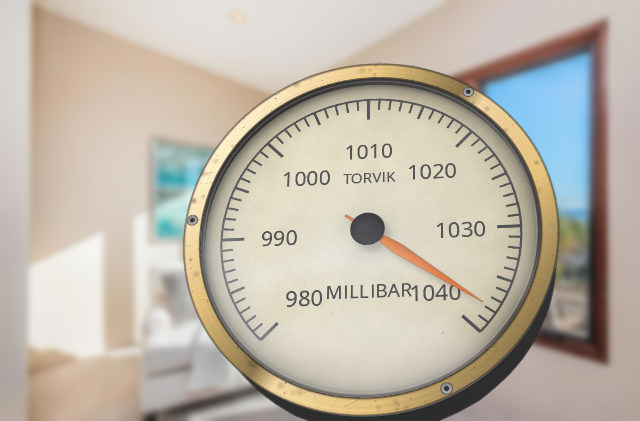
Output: 1038
